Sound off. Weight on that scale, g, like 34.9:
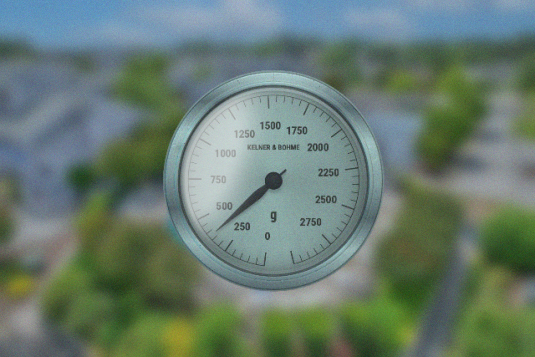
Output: 375
